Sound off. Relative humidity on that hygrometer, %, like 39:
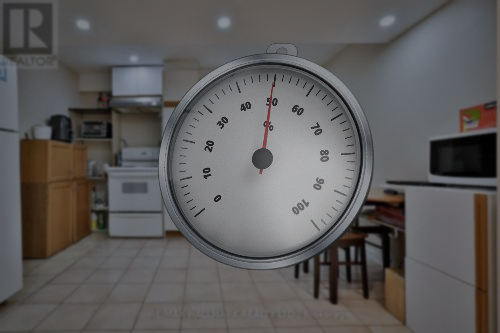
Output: 50
